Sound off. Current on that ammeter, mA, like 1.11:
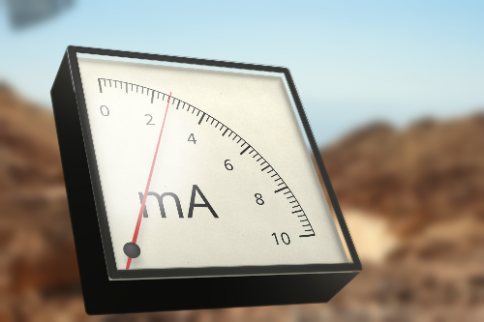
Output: 2.6
